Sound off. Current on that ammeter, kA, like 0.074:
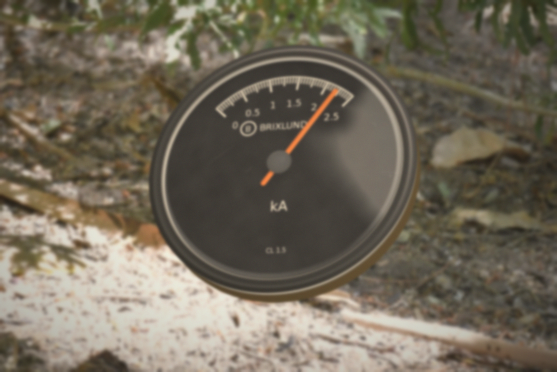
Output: 2.25
